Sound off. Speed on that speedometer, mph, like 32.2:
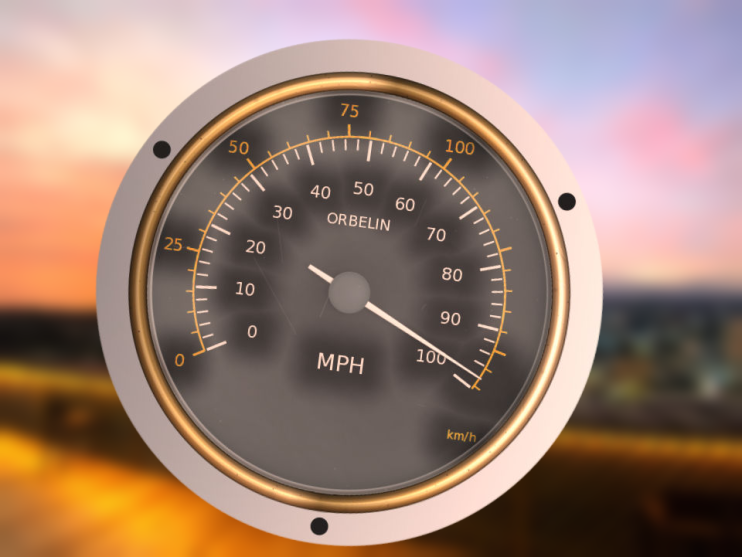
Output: 98
